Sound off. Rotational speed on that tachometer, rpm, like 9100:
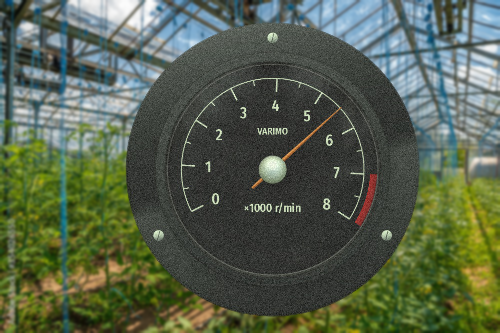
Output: 5500
